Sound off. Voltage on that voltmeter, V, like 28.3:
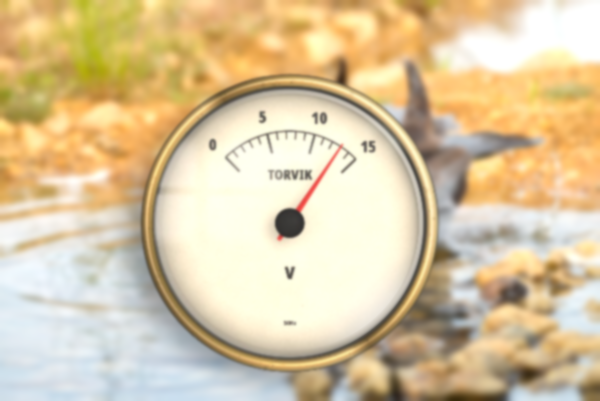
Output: 13
